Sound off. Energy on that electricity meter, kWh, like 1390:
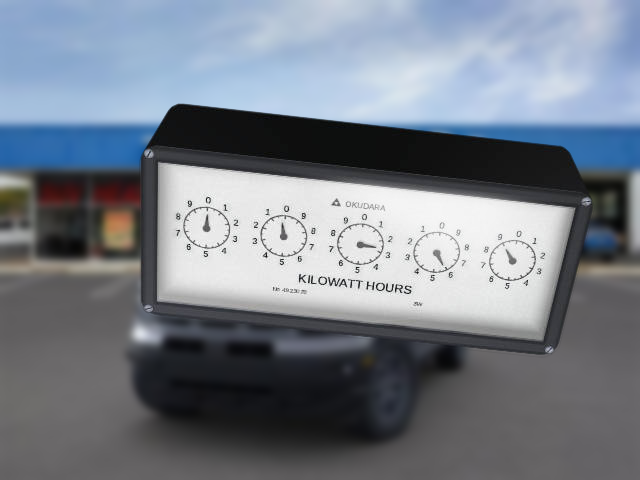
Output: 259
